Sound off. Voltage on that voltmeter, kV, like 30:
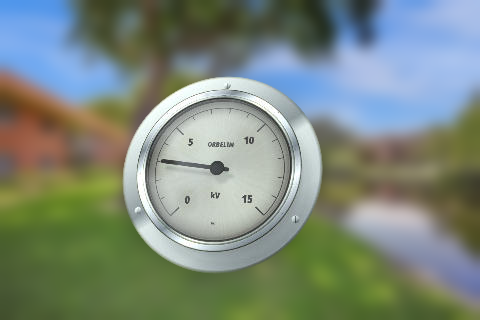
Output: 3
